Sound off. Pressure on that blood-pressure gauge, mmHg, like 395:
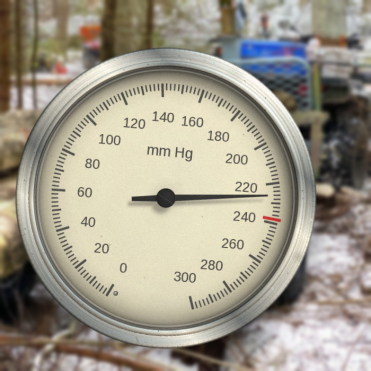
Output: 226
